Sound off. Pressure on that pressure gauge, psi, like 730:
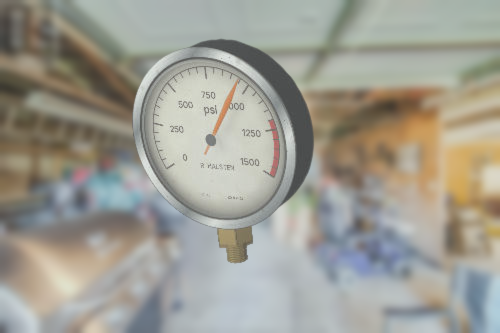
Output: 950
